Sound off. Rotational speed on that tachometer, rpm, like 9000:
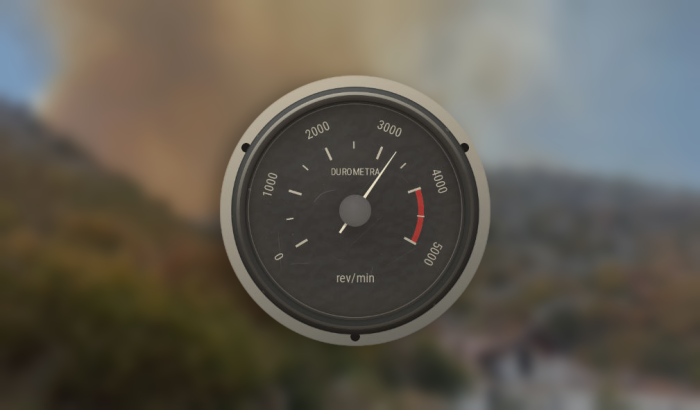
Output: 3250
